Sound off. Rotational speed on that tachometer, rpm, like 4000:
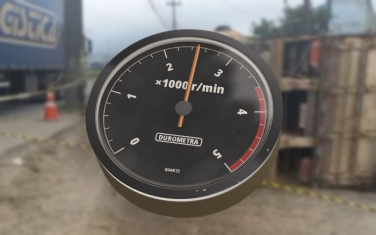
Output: 2500
